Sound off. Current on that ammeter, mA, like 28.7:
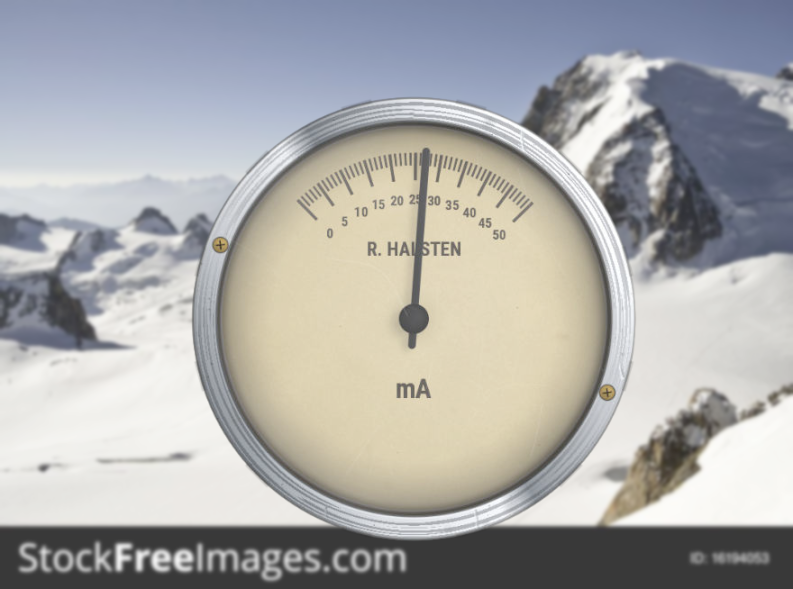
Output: 27
